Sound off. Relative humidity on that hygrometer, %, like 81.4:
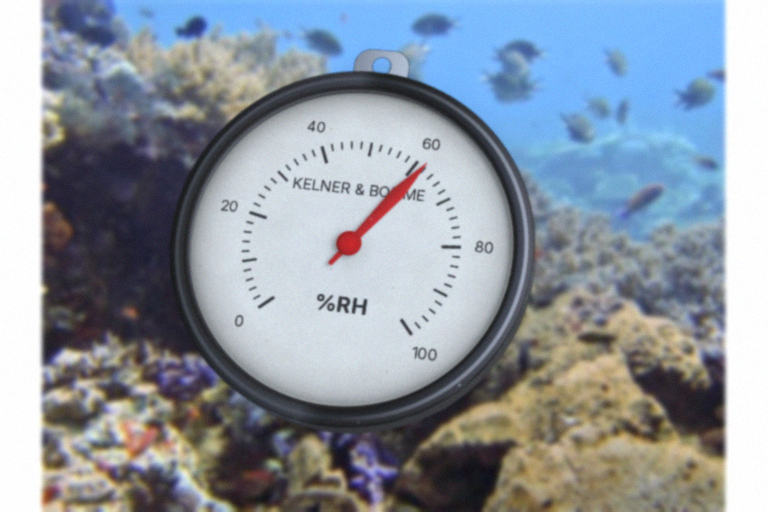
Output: 62
